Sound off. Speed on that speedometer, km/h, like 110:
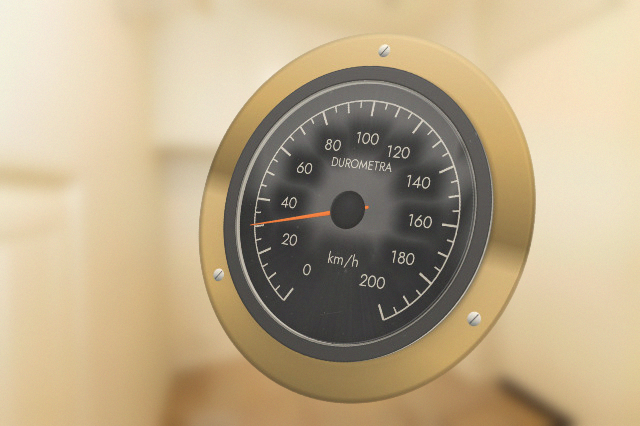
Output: 30
